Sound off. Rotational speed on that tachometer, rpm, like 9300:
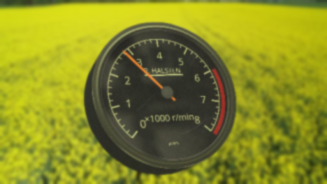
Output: 2800
